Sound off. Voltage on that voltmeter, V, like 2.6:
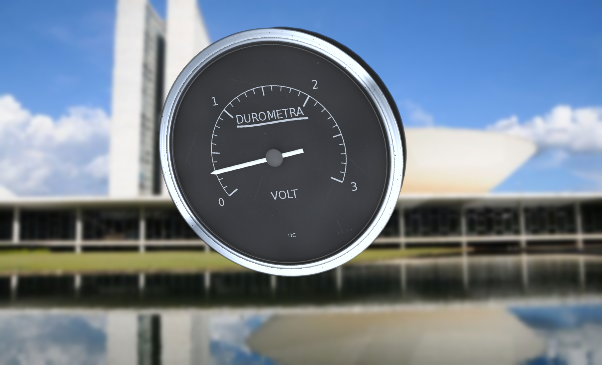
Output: 0.3
